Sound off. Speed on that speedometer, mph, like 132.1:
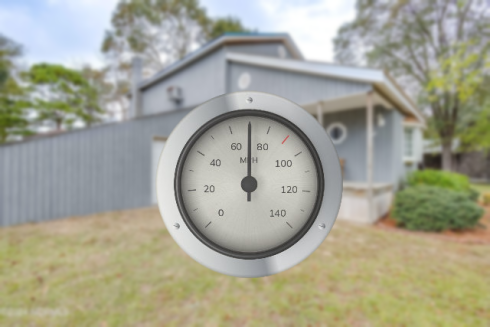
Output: 70
